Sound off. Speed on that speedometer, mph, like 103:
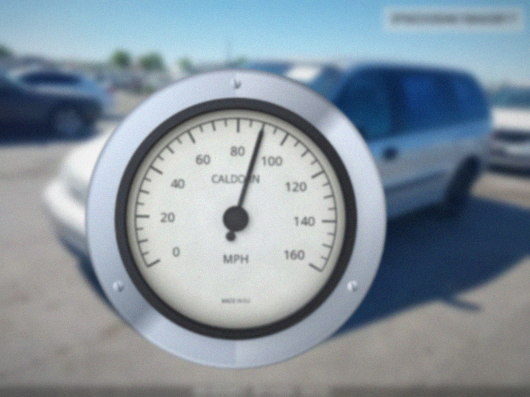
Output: 90
